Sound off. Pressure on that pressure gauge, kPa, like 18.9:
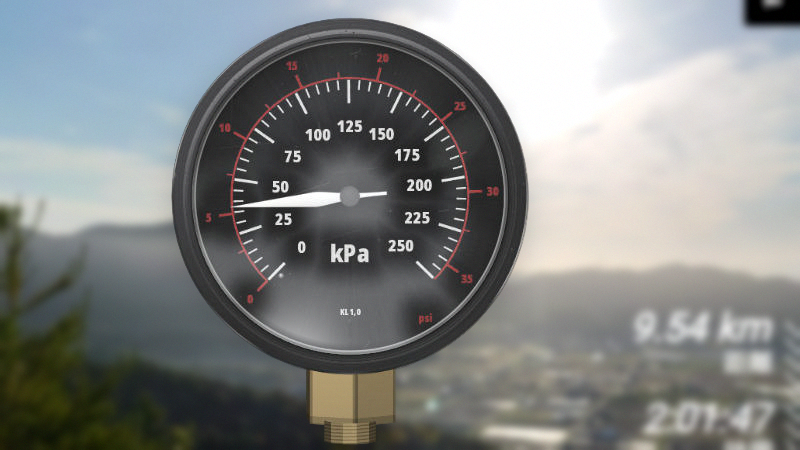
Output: 37.5
